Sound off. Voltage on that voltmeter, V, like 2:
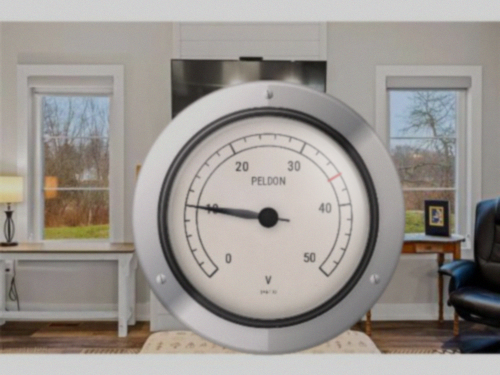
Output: 10
